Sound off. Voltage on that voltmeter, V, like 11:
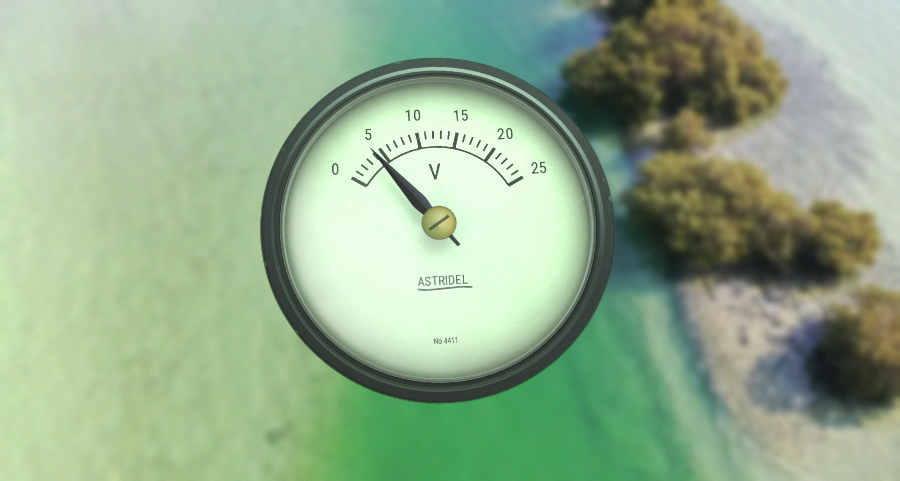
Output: 4
